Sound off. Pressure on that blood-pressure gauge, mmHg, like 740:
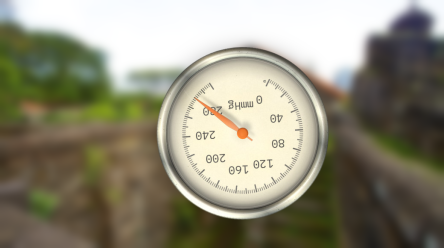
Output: 280
